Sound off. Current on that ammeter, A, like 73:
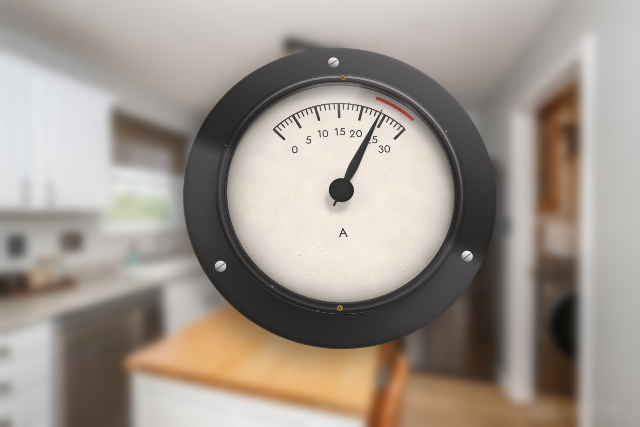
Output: 24
